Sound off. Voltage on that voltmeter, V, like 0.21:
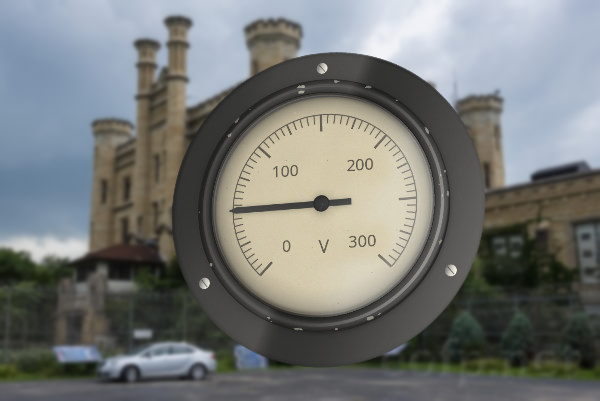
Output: 50
